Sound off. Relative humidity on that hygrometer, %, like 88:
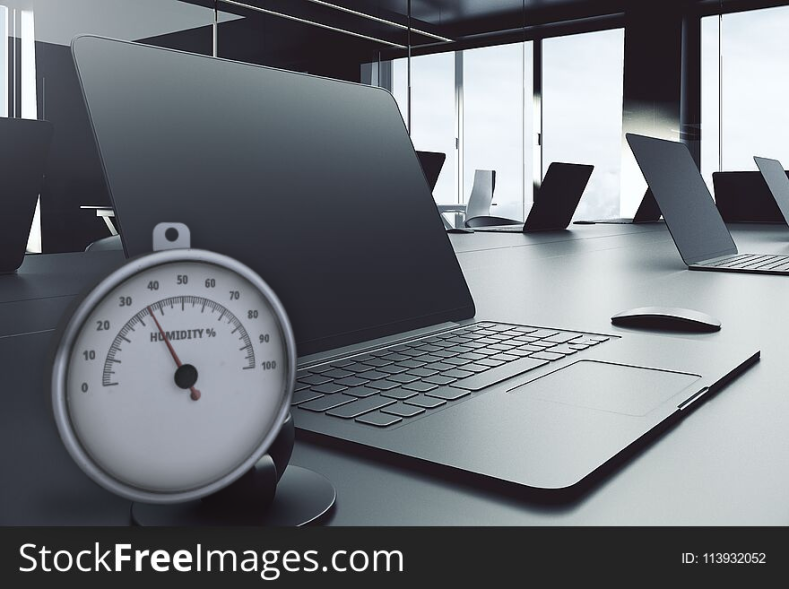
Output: 35
